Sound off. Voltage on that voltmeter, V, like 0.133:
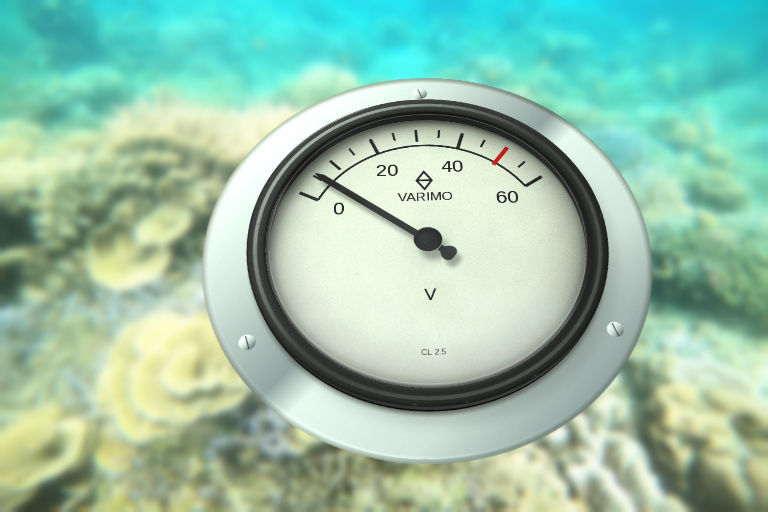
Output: 5
